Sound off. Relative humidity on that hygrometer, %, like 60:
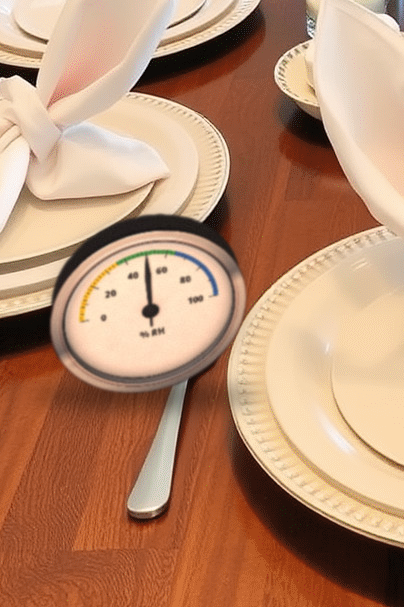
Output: 50
